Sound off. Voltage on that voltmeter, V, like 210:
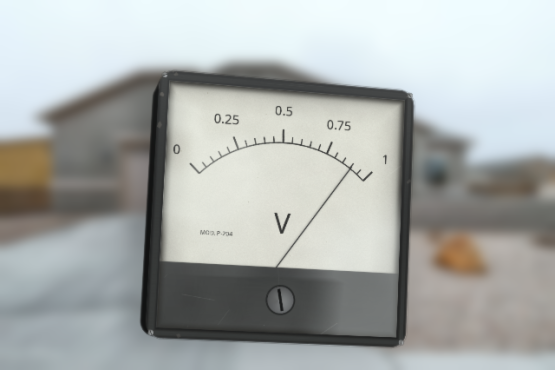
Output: 0.9
